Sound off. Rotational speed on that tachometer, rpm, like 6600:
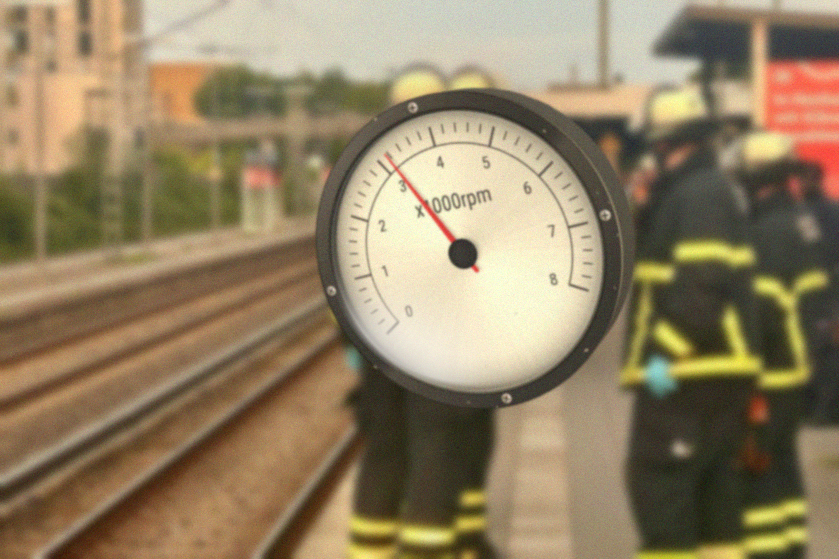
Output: 3200
